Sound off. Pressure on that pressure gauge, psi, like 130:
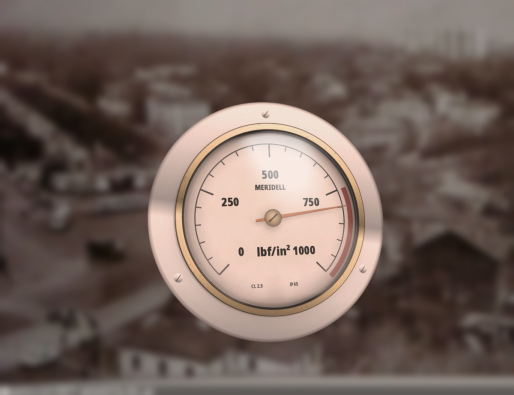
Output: 800
